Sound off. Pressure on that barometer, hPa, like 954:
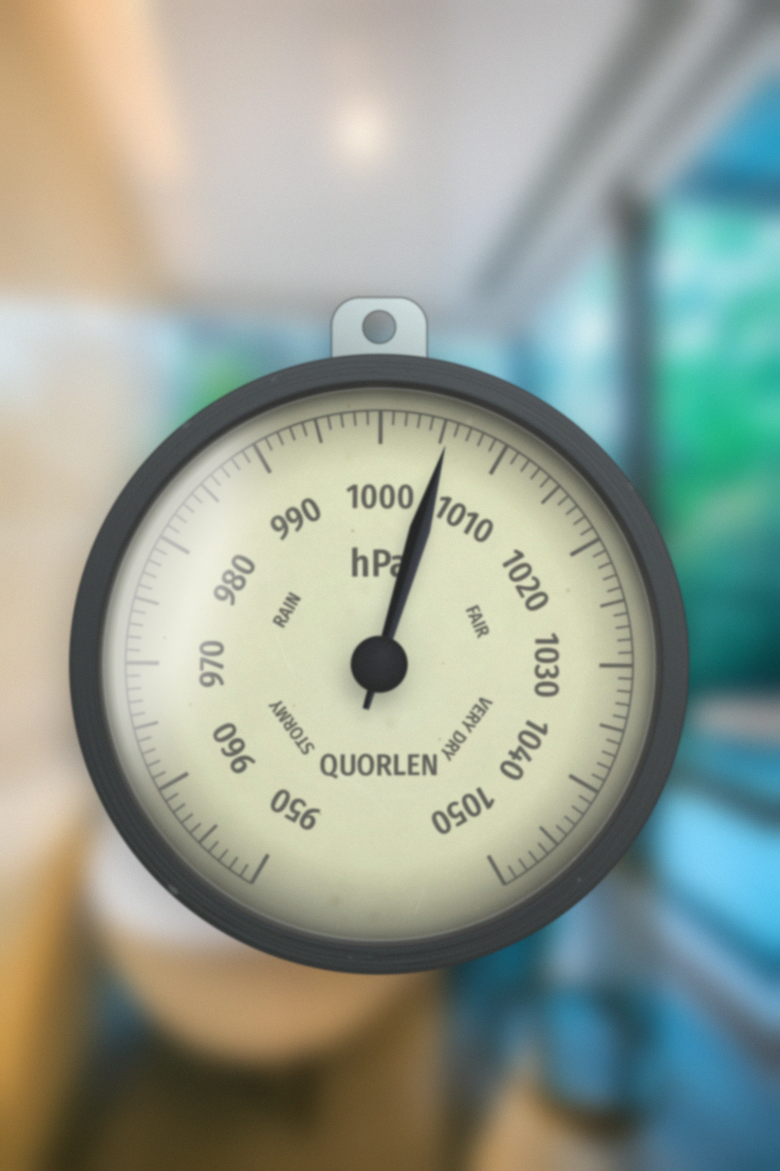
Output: 1005.5
